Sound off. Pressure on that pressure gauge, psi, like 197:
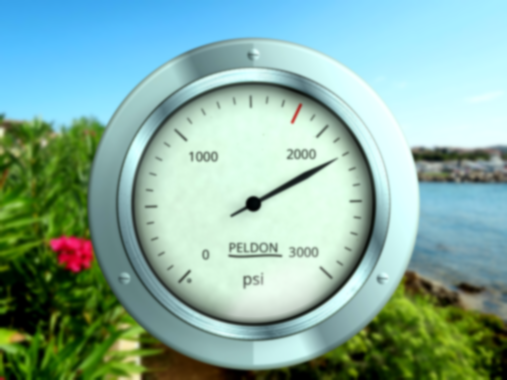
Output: 2200
